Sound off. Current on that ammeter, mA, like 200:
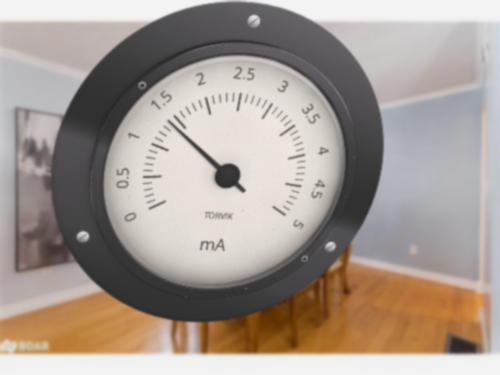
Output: 1.4
